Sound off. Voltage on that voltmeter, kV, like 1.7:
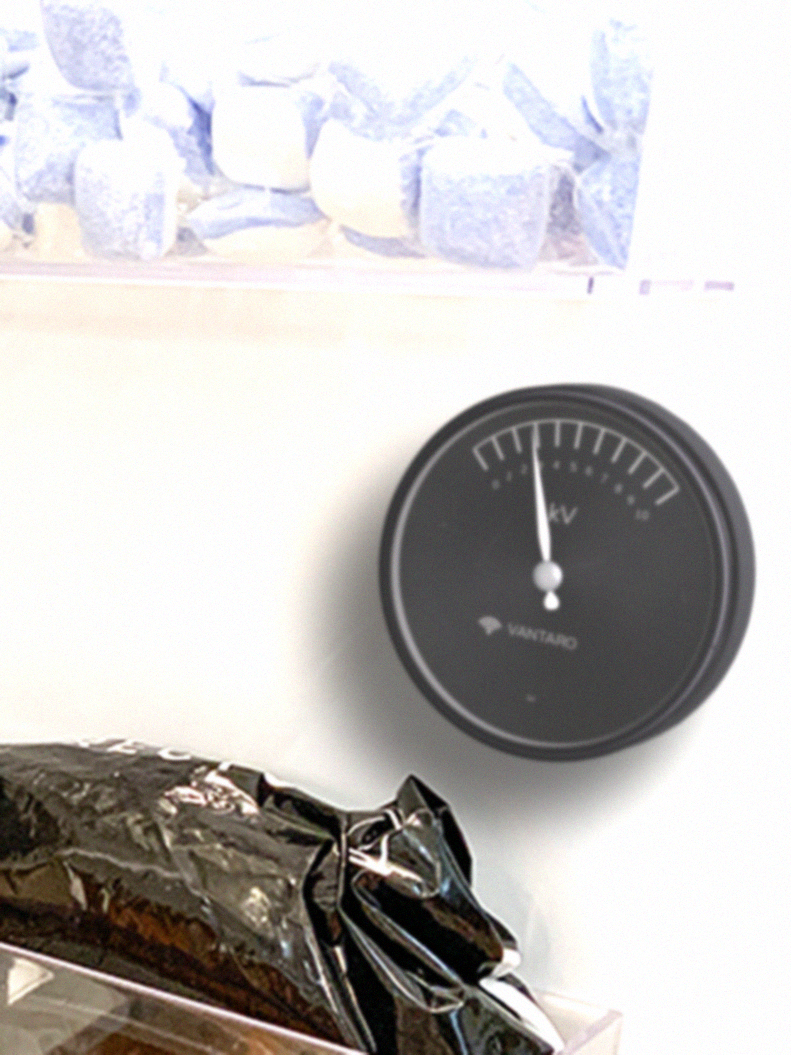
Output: 3
